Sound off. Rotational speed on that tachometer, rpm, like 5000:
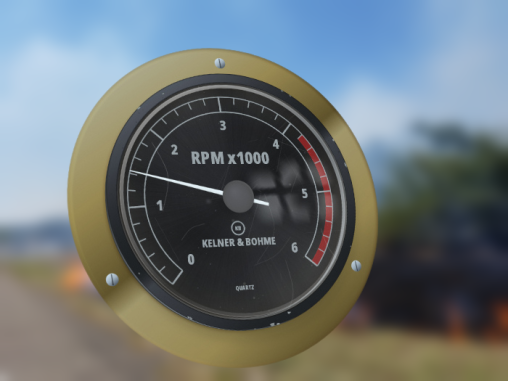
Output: 1400
